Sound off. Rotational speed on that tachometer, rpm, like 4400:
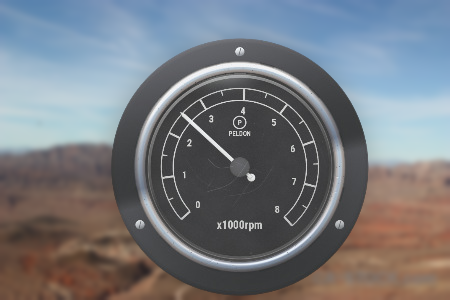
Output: 2500
